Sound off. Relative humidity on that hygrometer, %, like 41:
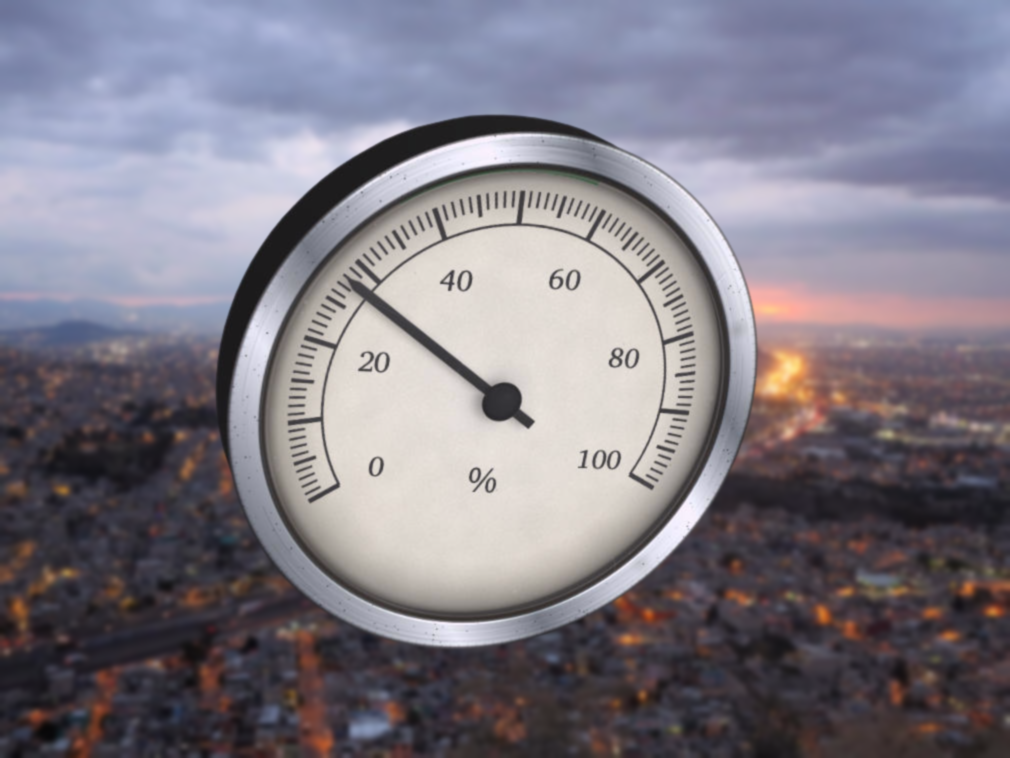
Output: 28
